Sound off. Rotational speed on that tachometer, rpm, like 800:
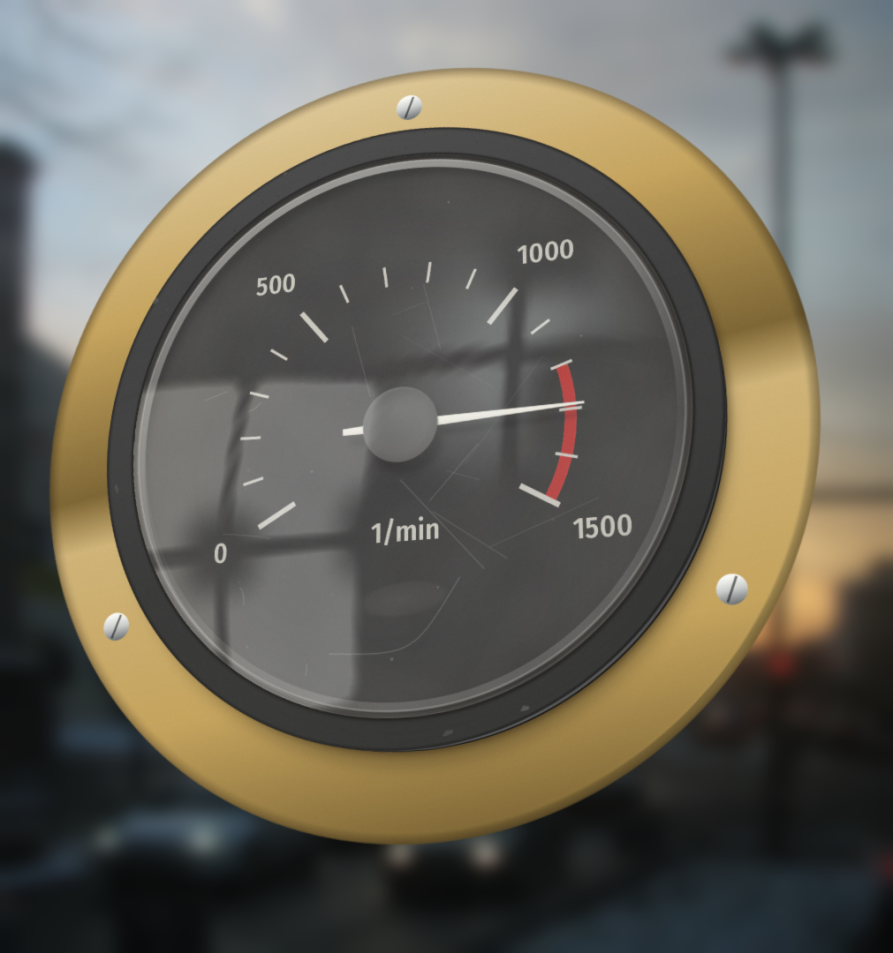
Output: 1300
